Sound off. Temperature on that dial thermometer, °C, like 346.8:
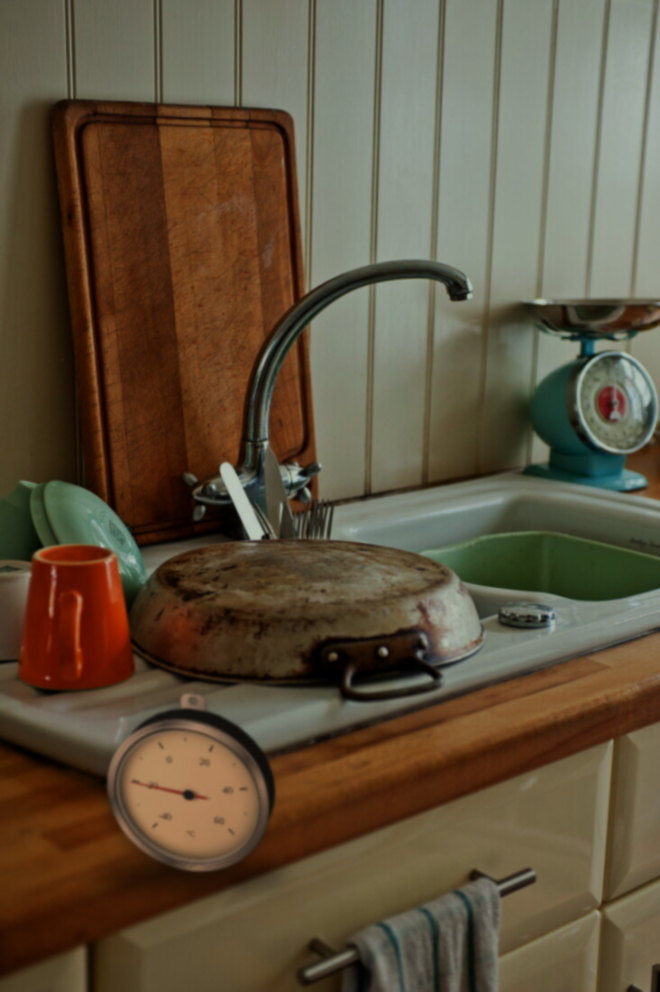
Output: -20
